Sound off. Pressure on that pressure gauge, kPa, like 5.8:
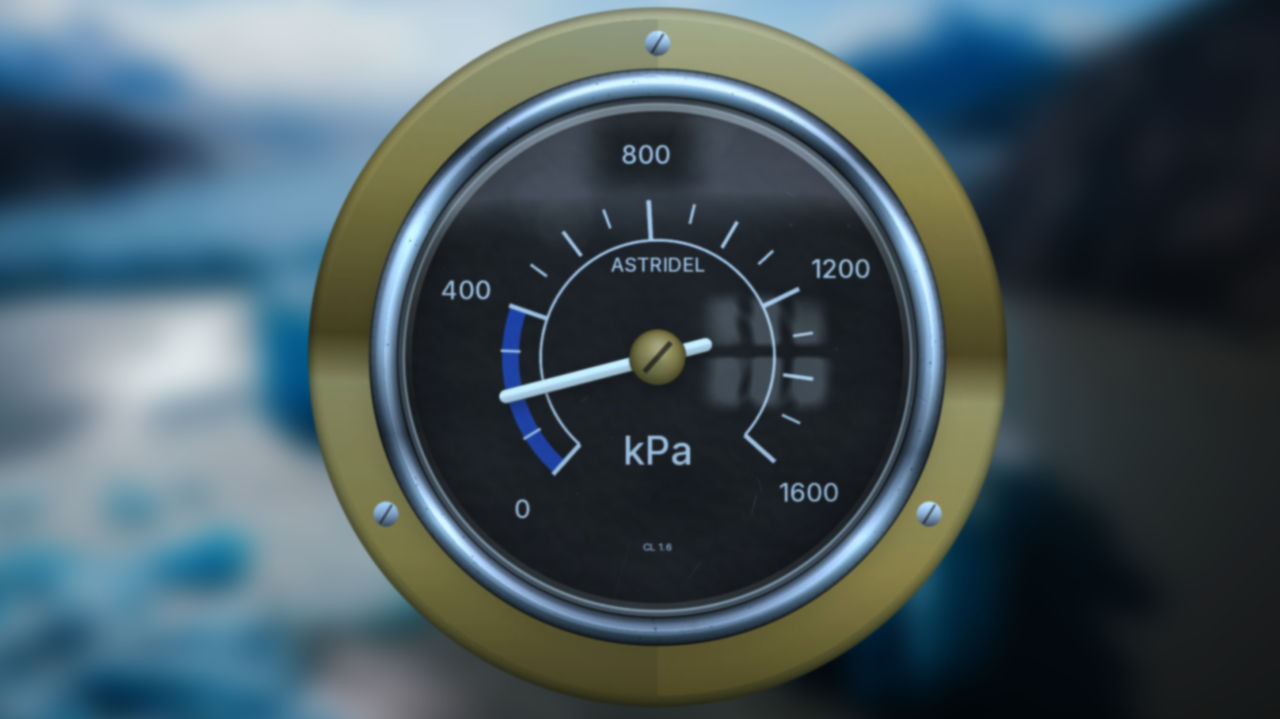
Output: 200
